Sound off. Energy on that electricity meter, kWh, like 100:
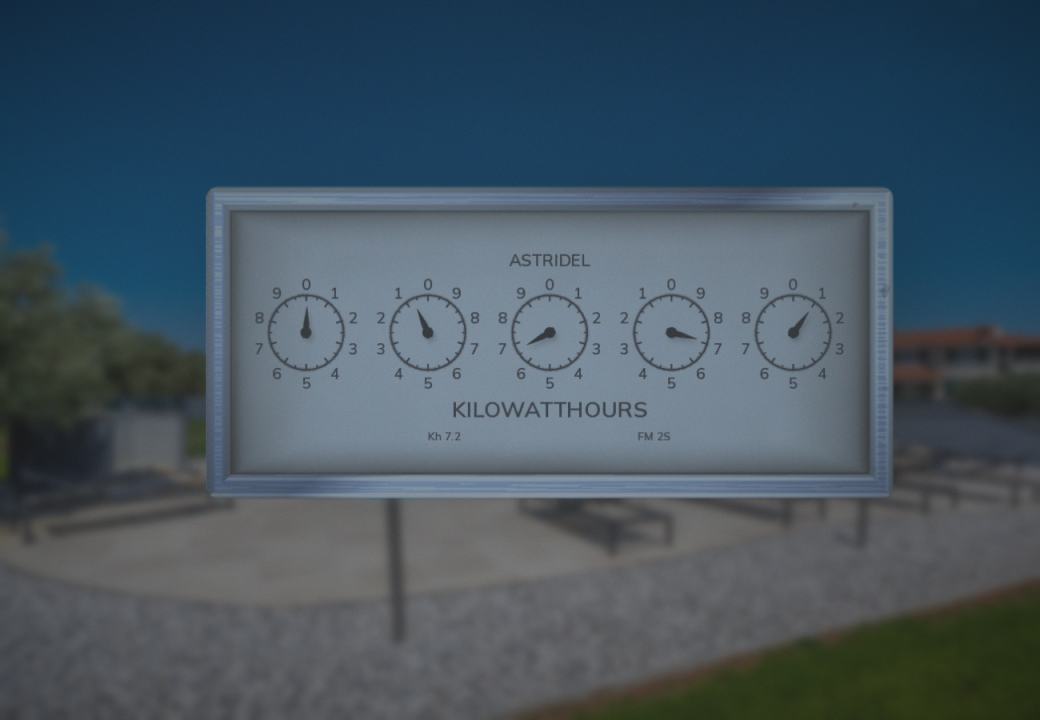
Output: 671
